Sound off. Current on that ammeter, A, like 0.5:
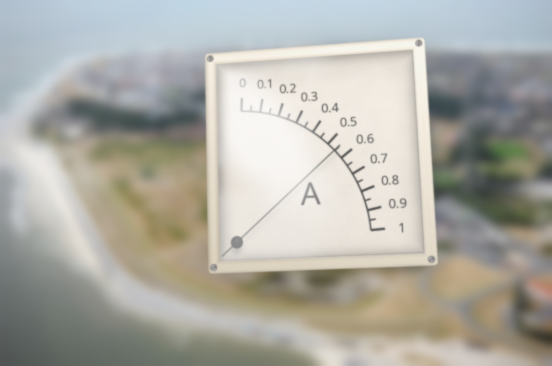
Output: 0.55
